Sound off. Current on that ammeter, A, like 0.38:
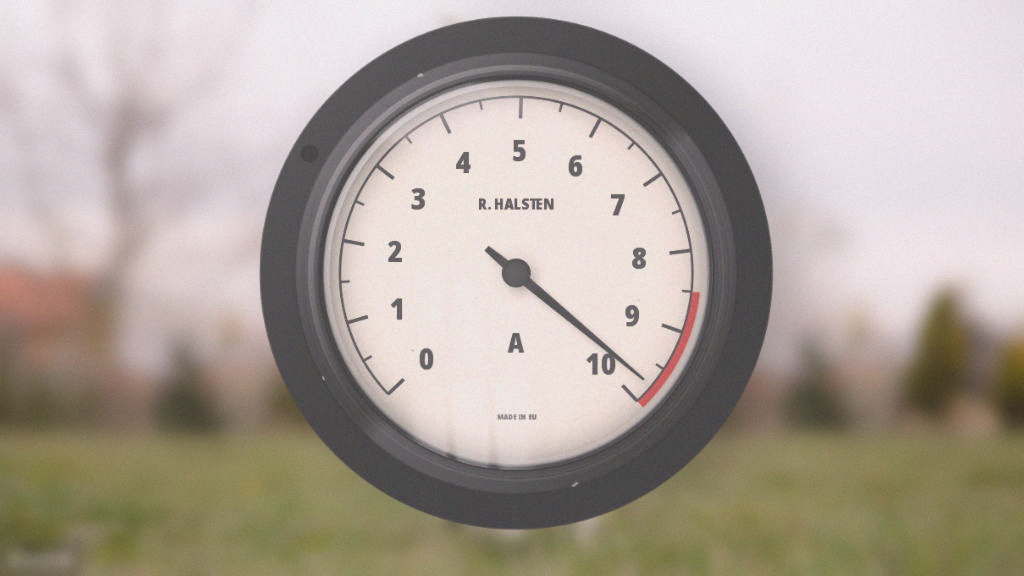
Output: 9.75
